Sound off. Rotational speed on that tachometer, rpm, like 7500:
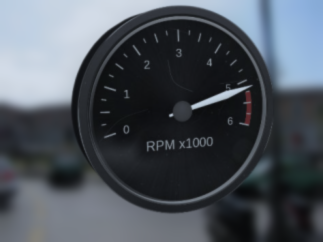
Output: 5125
